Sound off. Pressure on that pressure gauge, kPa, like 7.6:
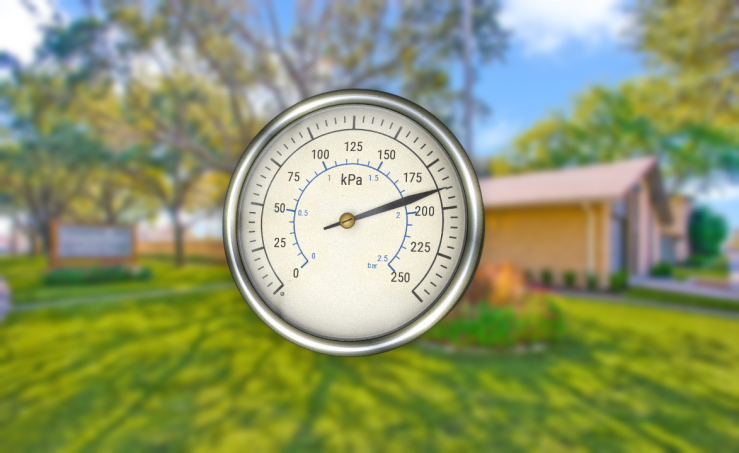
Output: 190
